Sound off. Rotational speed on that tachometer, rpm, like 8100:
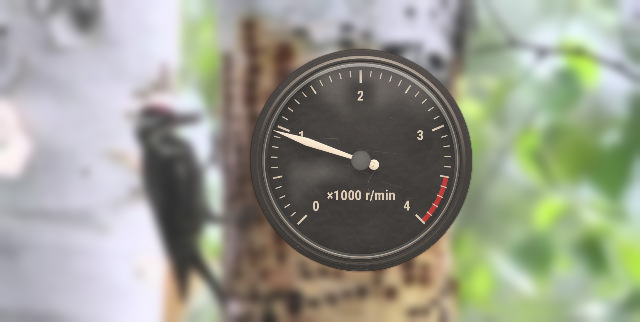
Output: 950
